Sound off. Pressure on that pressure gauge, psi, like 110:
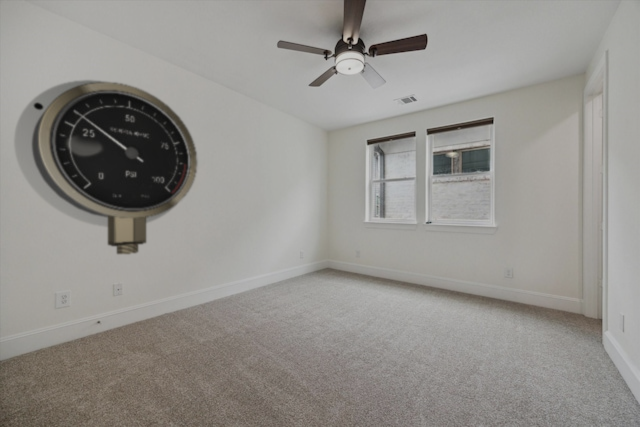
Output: 30
